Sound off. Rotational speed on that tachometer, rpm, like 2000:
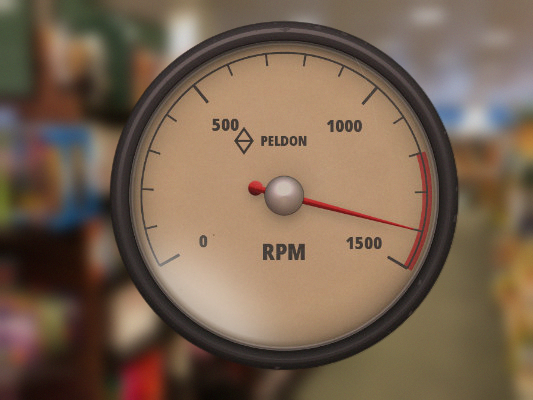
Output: 1400
